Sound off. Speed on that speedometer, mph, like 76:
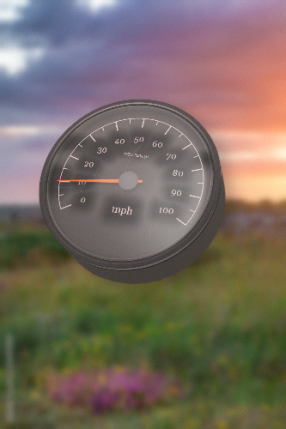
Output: 10
